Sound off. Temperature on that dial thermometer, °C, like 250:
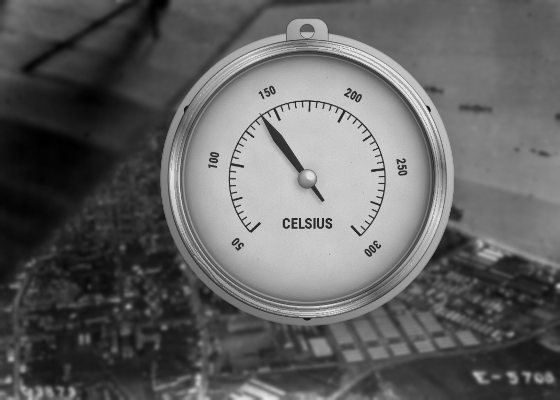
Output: 140
